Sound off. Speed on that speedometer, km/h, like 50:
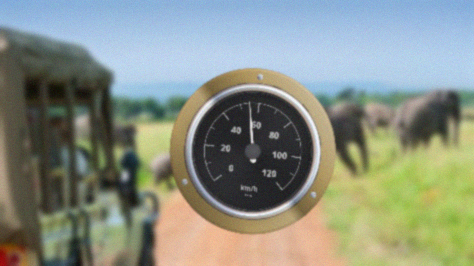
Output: 55
